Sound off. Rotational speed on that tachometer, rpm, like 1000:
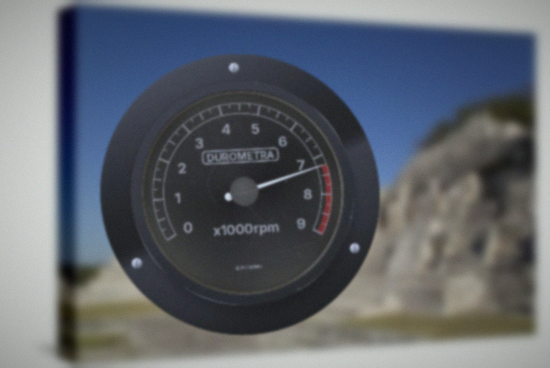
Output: 7250
